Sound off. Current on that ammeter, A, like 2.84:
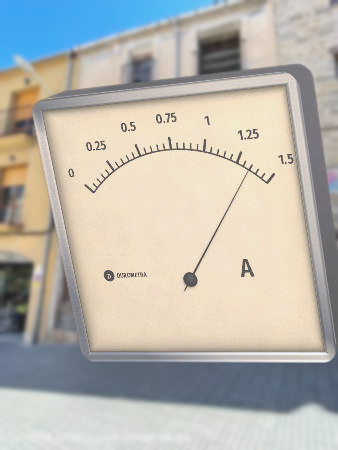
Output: 1.35
